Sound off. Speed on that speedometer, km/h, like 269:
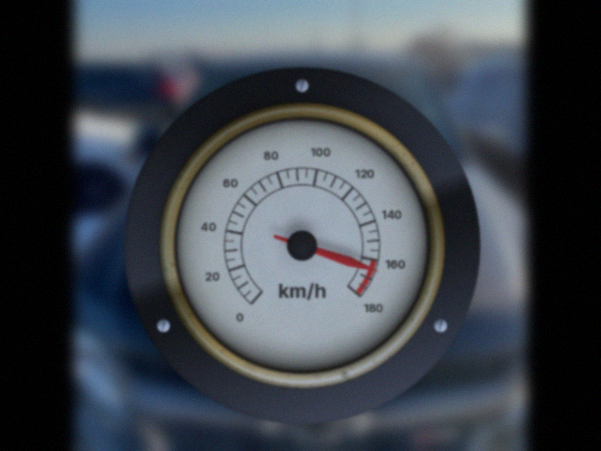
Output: 165
